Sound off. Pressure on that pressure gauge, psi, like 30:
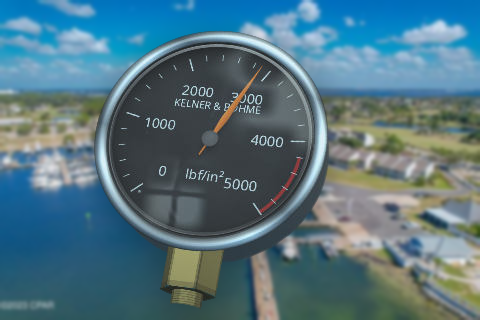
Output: 2900
